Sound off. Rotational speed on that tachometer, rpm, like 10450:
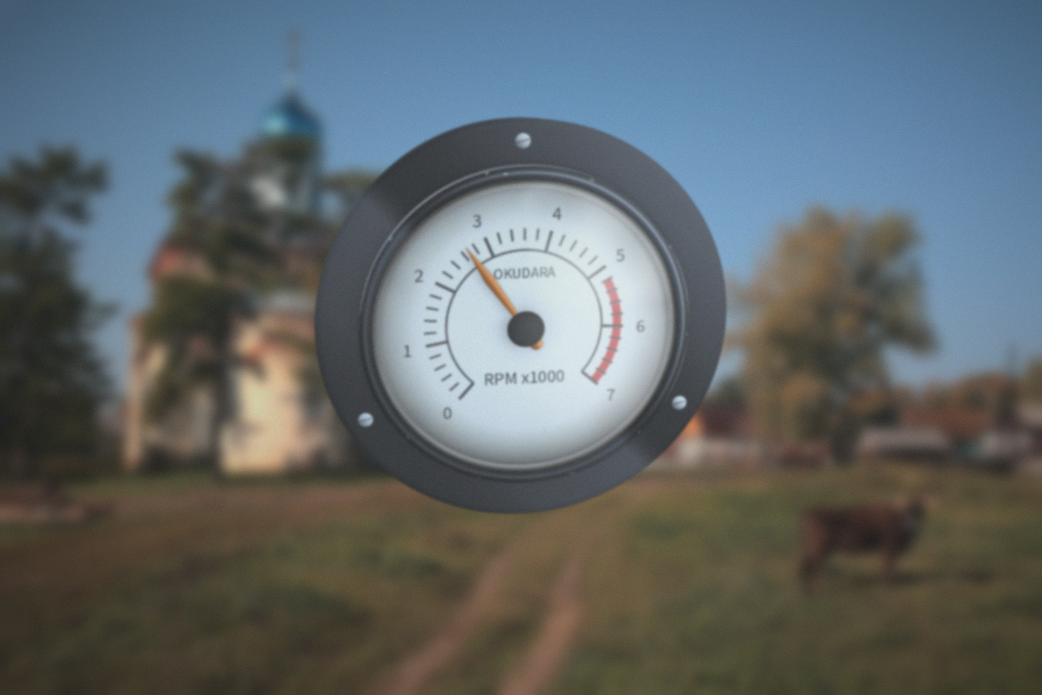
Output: 2700
